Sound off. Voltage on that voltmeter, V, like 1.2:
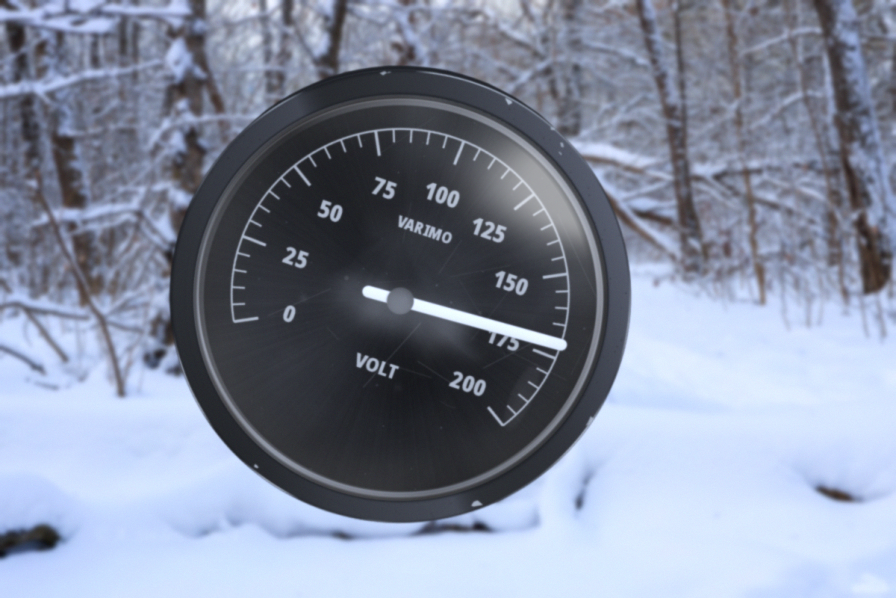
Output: 170
